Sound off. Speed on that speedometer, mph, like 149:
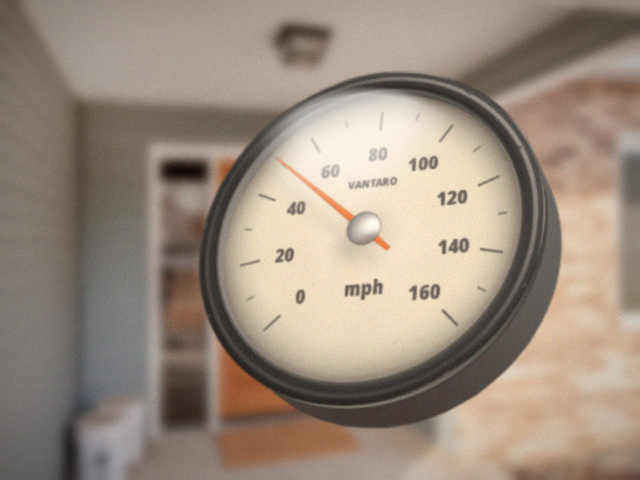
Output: 50
